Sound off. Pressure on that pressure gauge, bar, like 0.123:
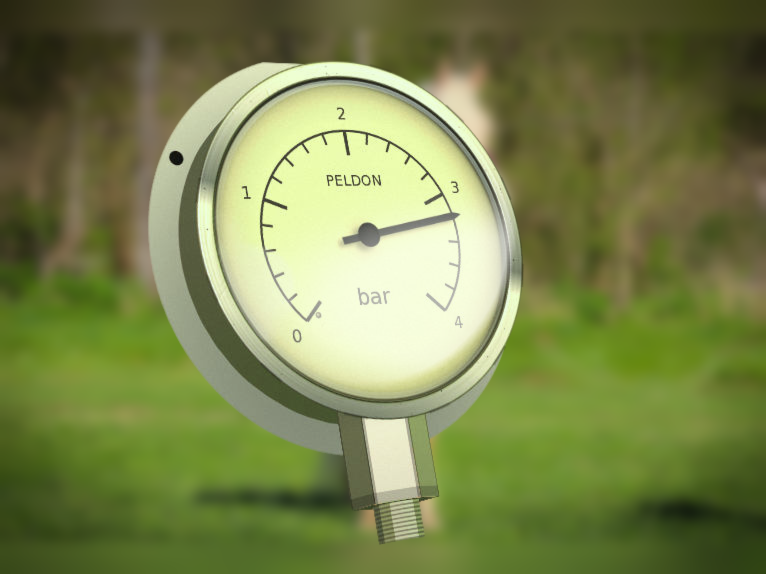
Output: 3.2
